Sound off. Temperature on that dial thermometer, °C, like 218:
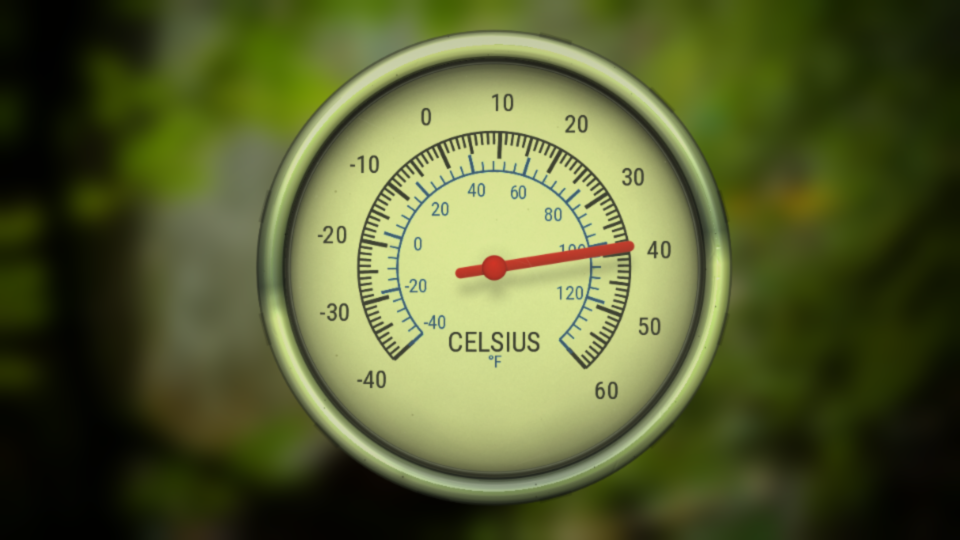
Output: 39
